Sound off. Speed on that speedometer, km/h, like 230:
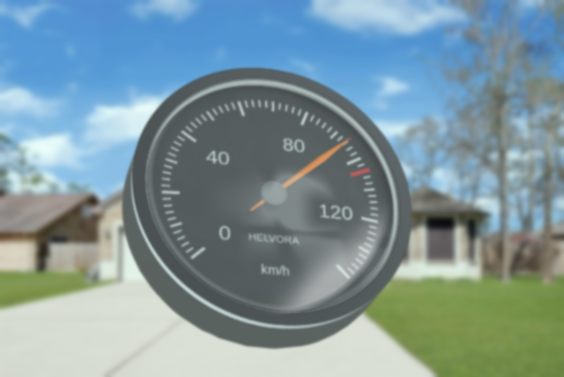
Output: 94
